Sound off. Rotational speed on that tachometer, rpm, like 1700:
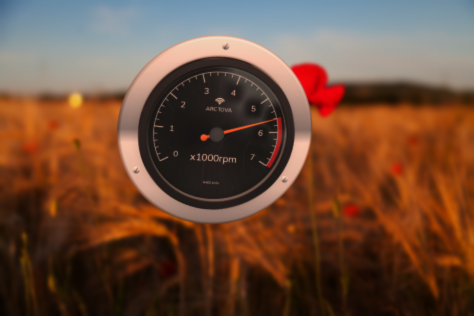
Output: 5600
